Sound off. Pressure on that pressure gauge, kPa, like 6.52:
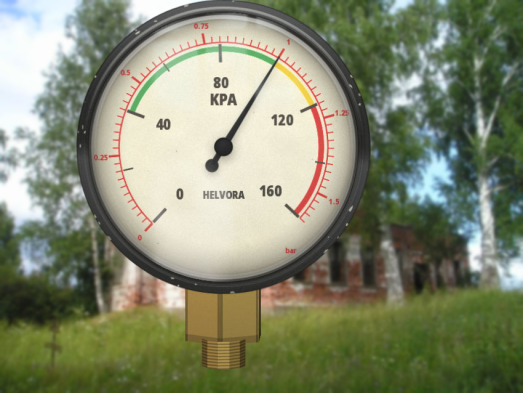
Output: 100
